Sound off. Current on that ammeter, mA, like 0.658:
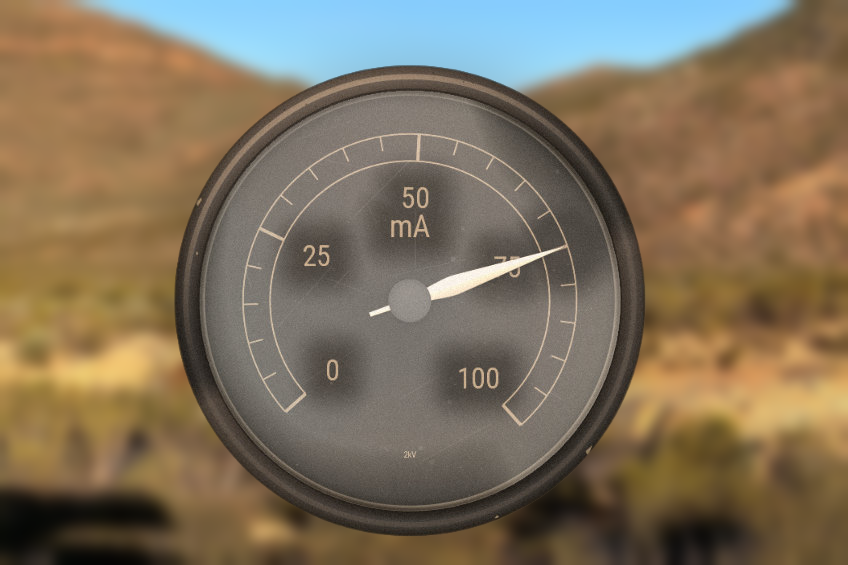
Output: 75
